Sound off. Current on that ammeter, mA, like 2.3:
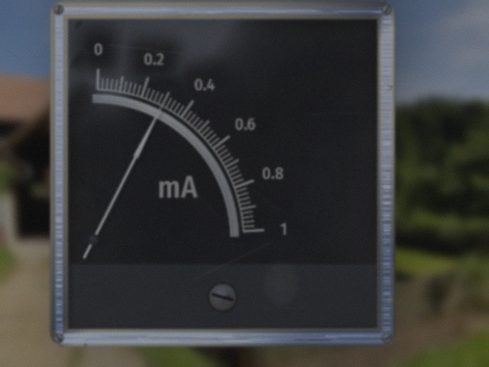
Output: 0.3
